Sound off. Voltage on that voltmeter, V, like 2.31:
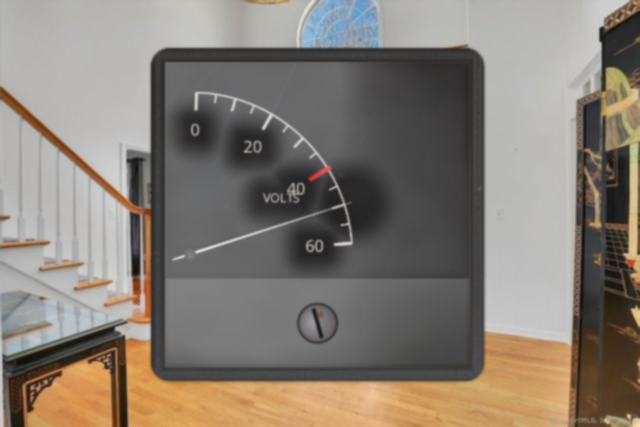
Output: 50
